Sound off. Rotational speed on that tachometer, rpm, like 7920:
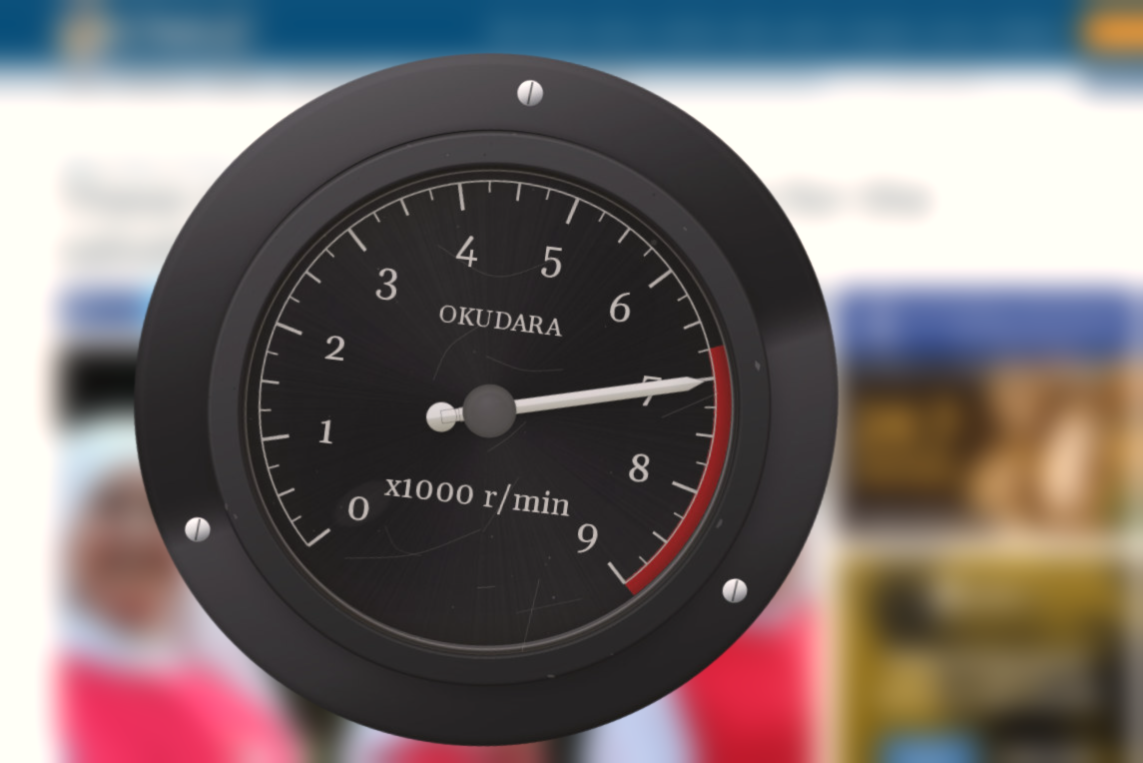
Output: 7000
